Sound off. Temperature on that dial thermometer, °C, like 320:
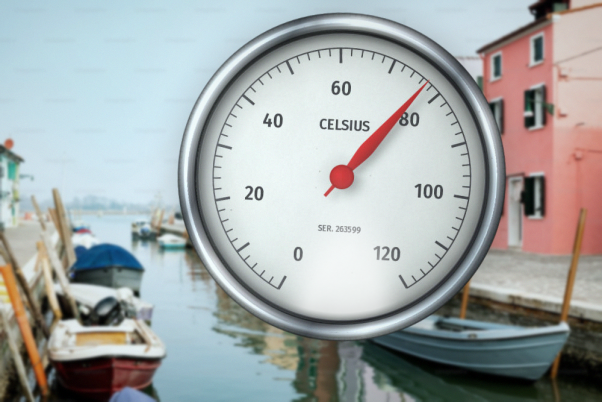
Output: 77
